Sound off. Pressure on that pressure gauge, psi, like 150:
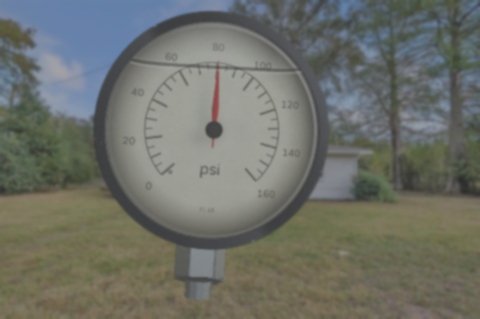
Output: 80
